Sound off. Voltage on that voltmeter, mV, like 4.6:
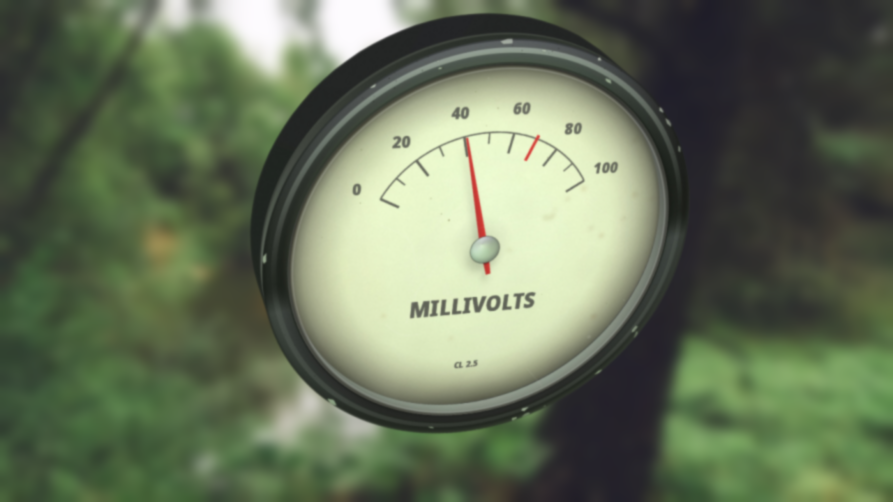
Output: 40
